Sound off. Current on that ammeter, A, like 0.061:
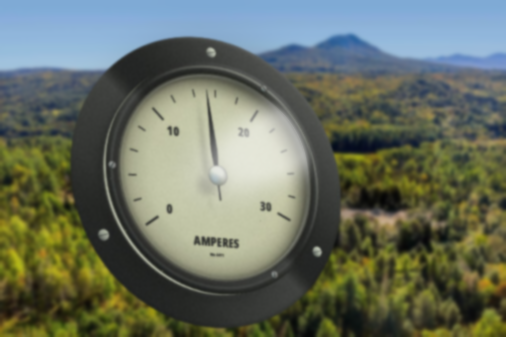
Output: 15
